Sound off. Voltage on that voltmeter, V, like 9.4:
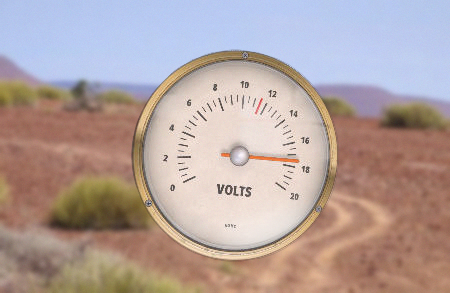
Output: 17.5
